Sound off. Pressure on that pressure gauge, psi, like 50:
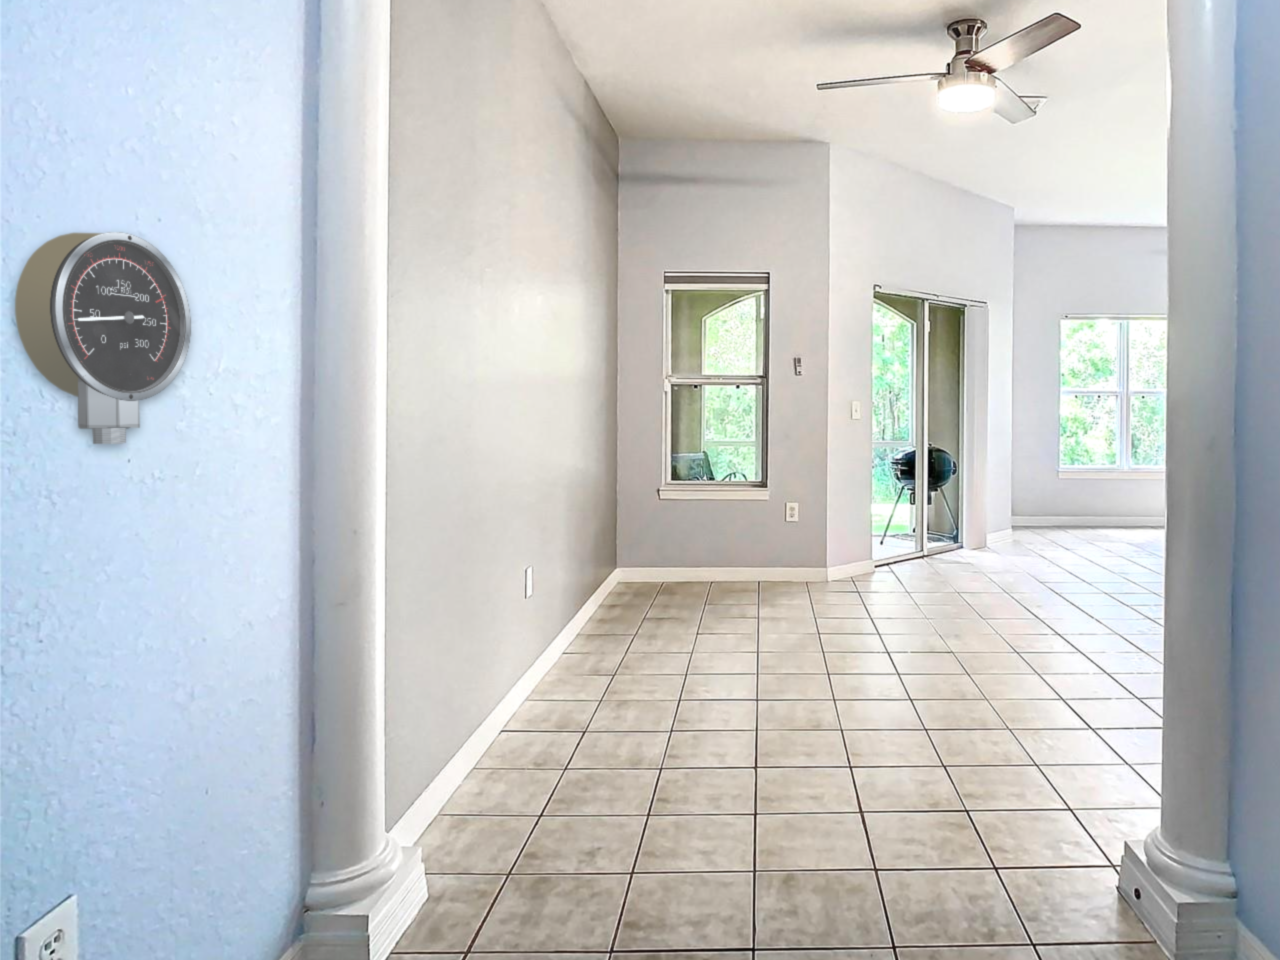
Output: 40
